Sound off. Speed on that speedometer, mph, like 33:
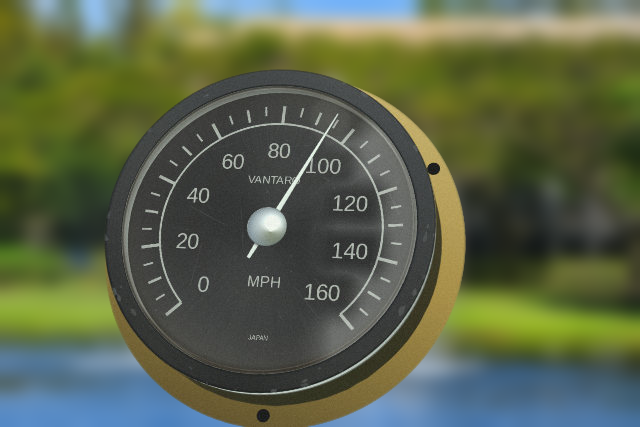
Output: 95
